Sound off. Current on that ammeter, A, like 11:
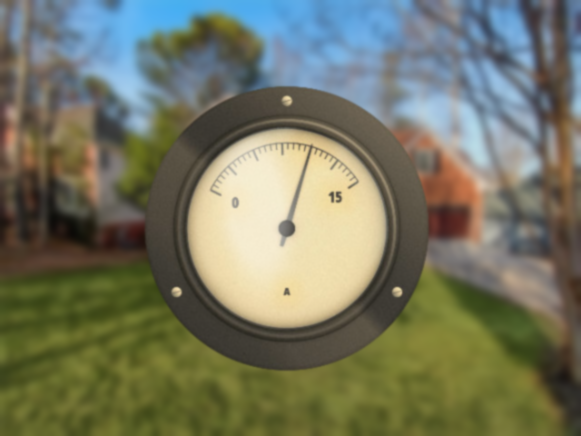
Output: 10
